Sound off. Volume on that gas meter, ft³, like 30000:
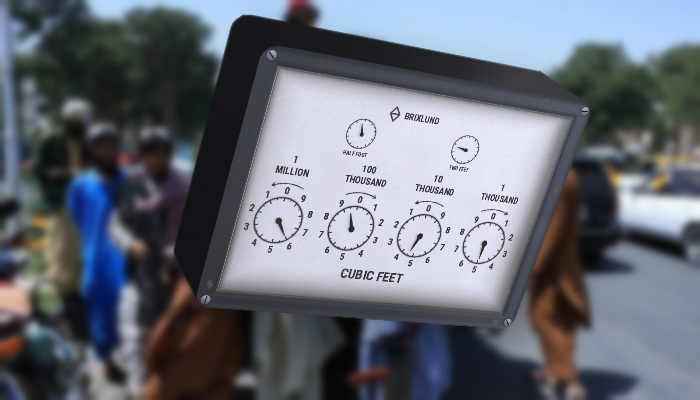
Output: 594500
